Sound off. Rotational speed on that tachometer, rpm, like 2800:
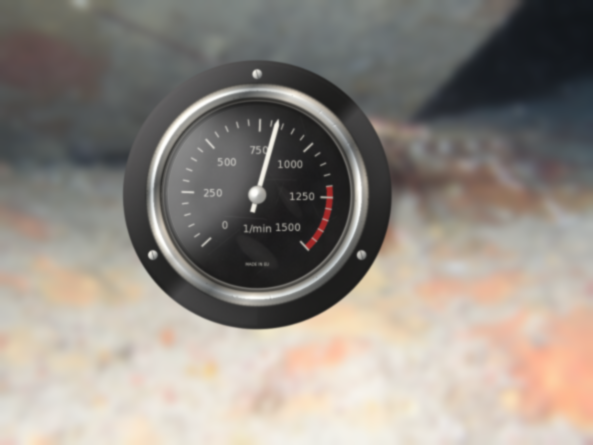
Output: 825
